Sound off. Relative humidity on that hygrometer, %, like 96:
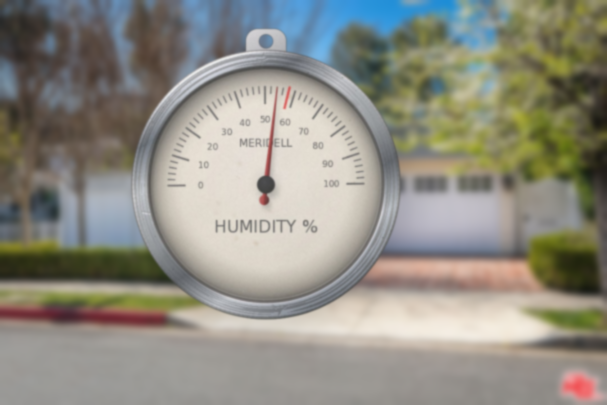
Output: 54
